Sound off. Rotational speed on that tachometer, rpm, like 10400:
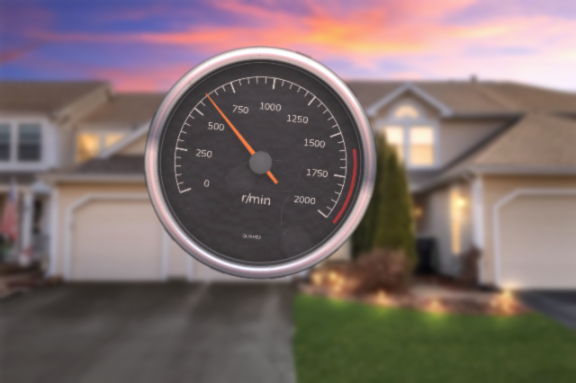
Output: 600
